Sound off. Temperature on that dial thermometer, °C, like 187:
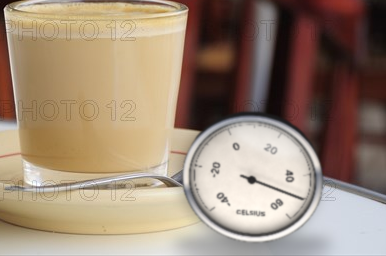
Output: 50
